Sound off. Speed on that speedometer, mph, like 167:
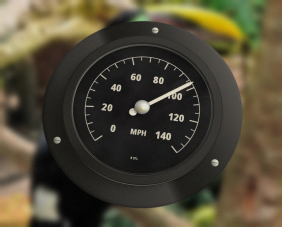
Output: 97.5
